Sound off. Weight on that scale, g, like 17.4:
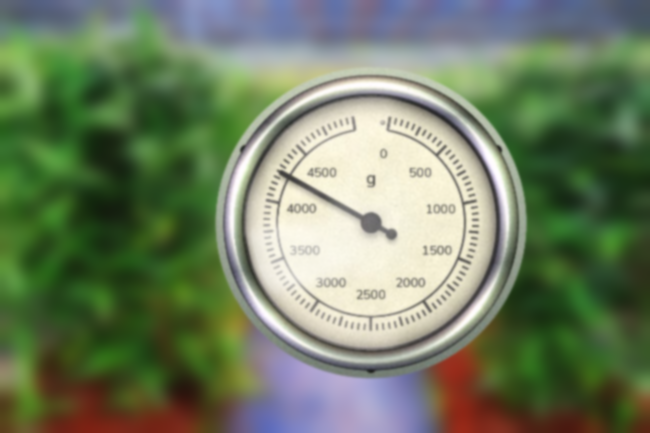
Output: 4250
